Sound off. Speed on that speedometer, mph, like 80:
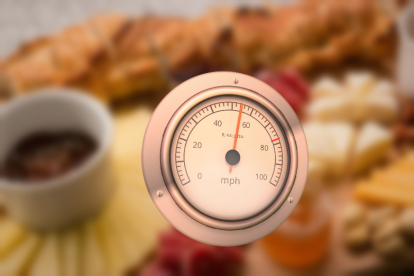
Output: 54
